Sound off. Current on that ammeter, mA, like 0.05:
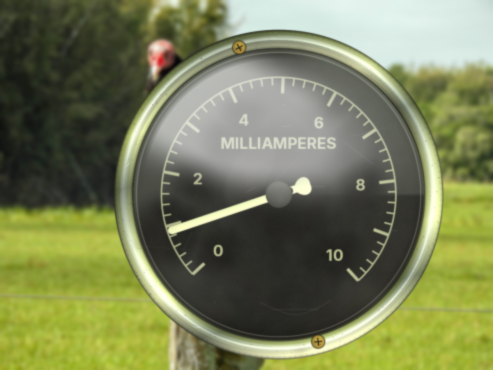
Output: 0.9
